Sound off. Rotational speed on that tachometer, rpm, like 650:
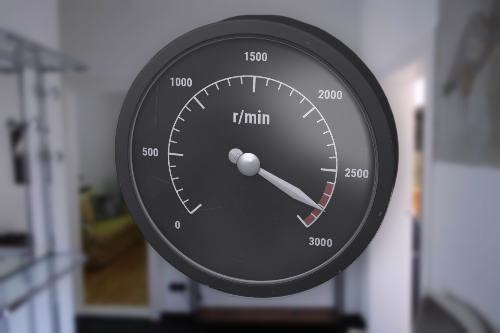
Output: 2800
